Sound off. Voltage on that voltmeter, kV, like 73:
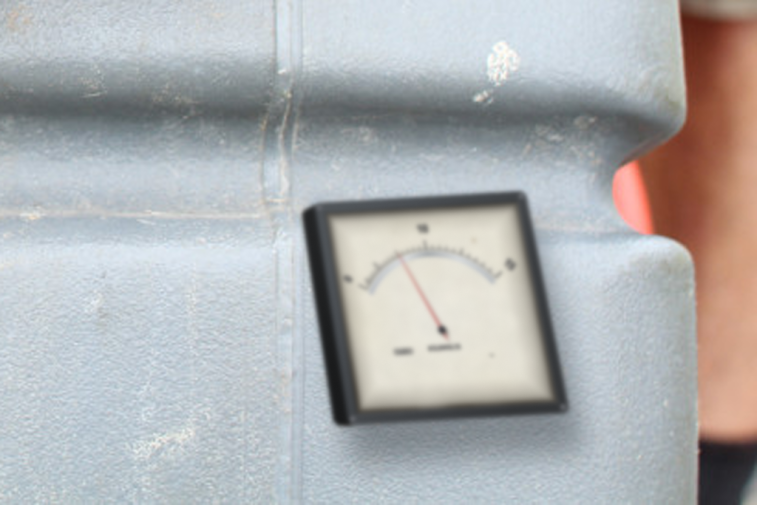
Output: 7.5
